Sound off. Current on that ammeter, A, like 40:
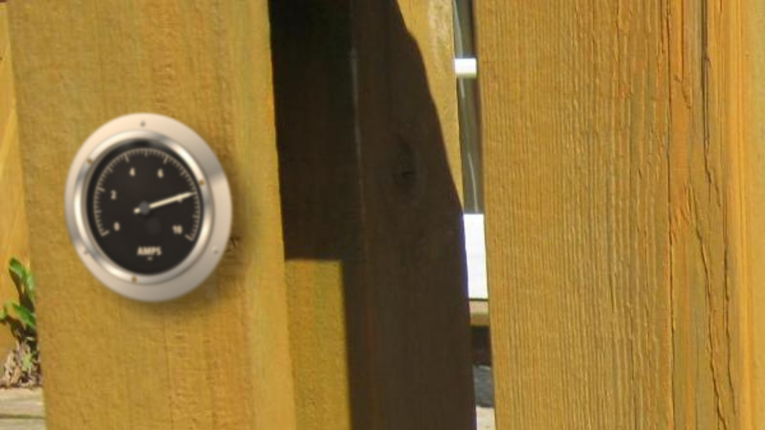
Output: 8
